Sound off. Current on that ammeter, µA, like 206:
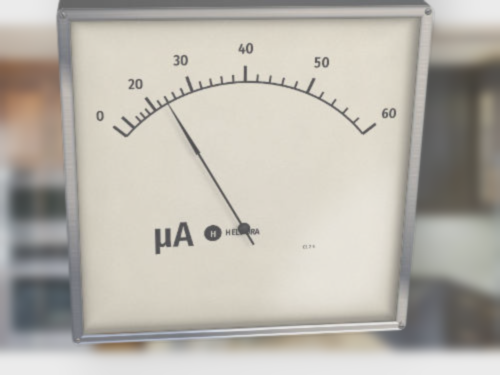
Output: 24
